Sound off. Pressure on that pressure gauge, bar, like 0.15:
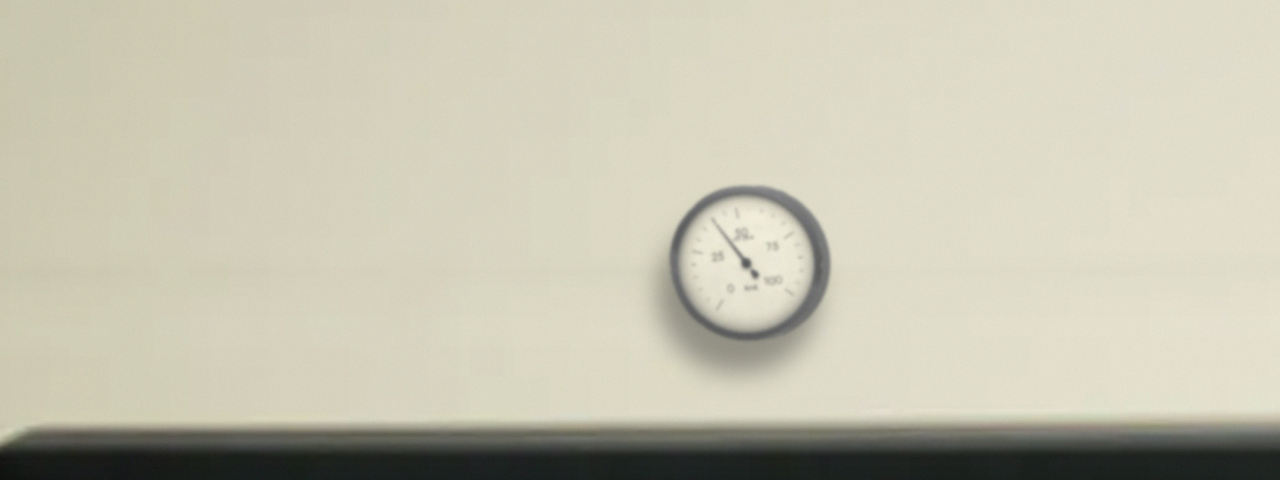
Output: 40
